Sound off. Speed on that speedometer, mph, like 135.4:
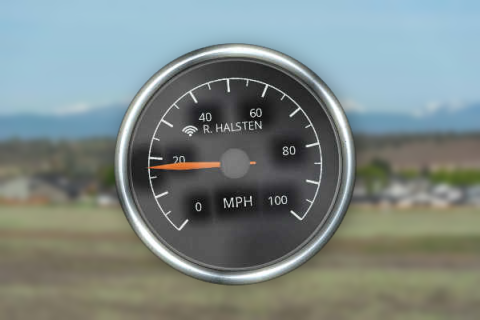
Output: 17.5
